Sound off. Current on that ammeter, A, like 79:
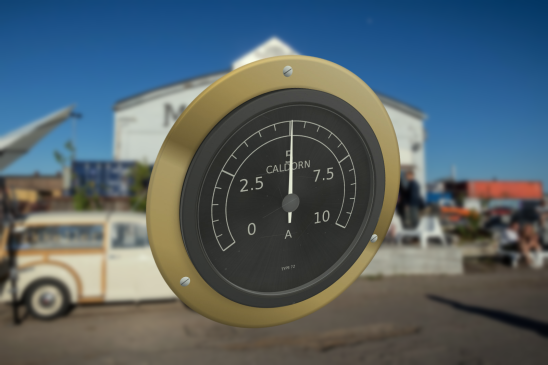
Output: 5
